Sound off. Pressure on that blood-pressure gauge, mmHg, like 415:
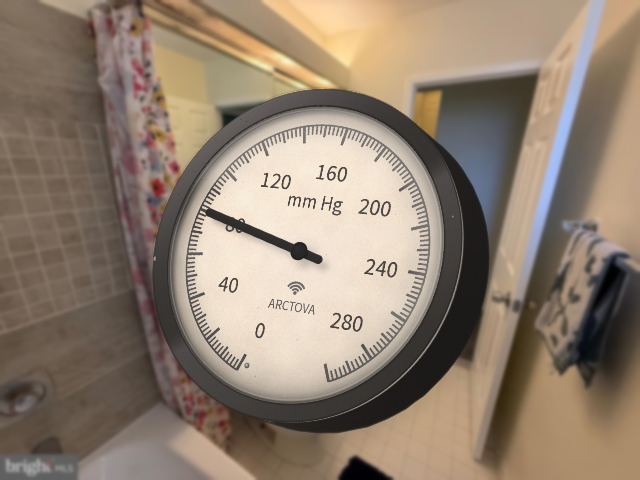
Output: 80
